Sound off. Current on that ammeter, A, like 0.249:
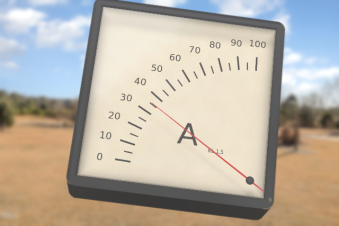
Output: 35
